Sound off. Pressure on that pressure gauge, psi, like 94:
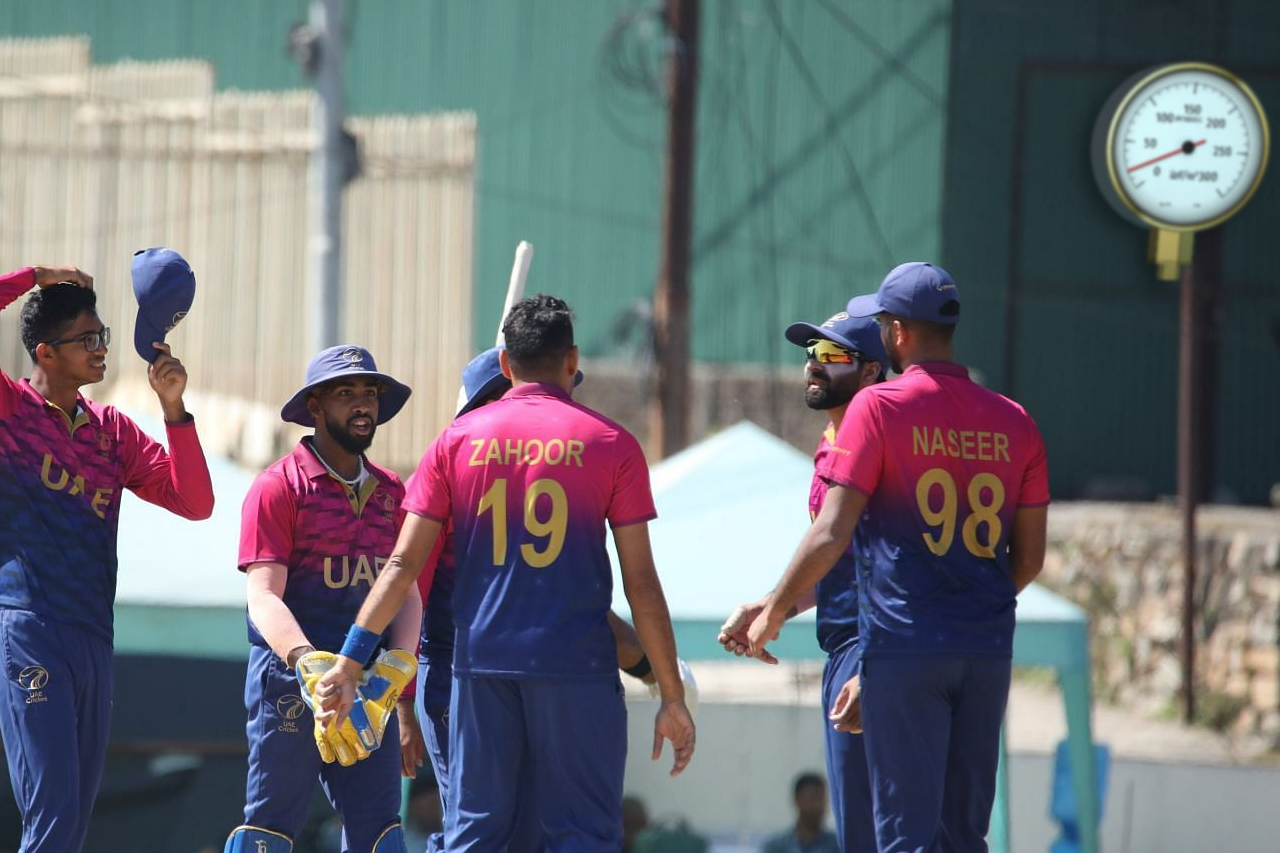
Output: 20
